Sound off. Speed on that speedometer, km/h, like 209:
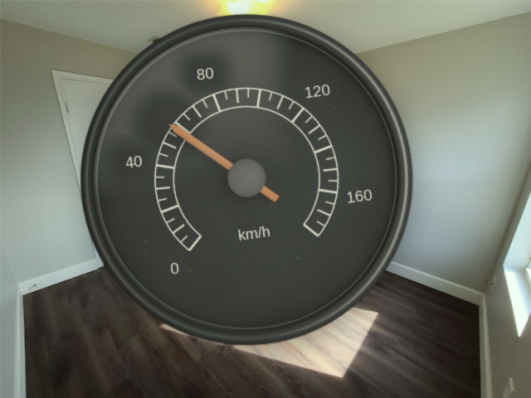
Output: 57.5
